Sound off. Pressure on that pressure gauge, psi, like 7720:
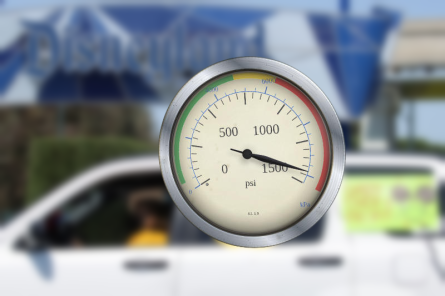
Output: 1425
